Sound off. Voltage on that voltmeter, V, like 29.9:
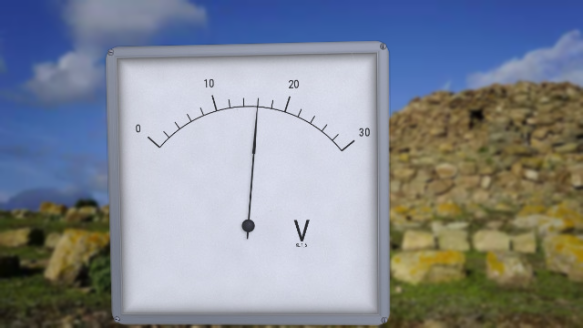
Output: 16
